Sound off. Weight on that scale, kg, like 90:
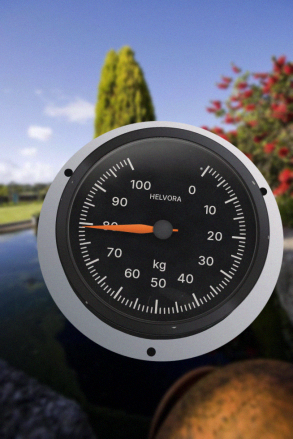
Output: 79
